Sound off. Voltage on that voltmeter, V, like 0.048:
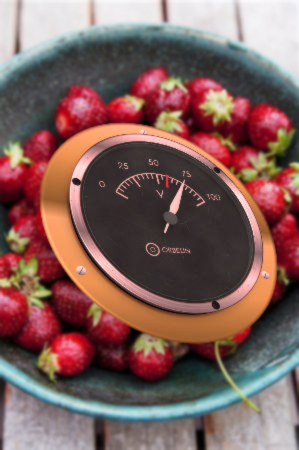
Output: 75
